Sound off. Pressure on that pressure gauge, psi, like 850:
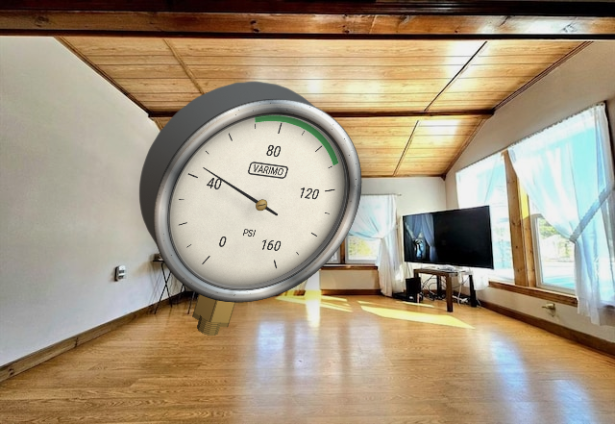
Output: 45
